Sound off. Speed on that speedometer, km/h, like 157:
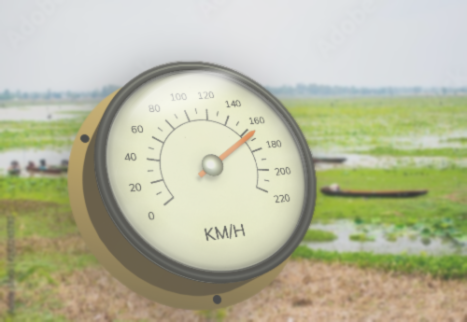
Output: 165
